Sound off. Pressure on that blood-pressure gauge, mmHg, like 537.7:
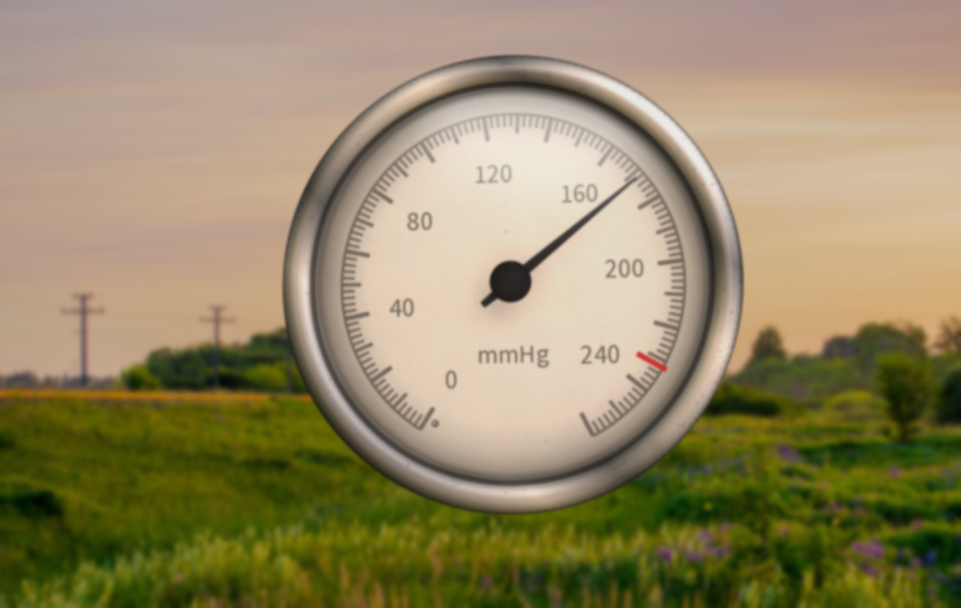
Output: 172
